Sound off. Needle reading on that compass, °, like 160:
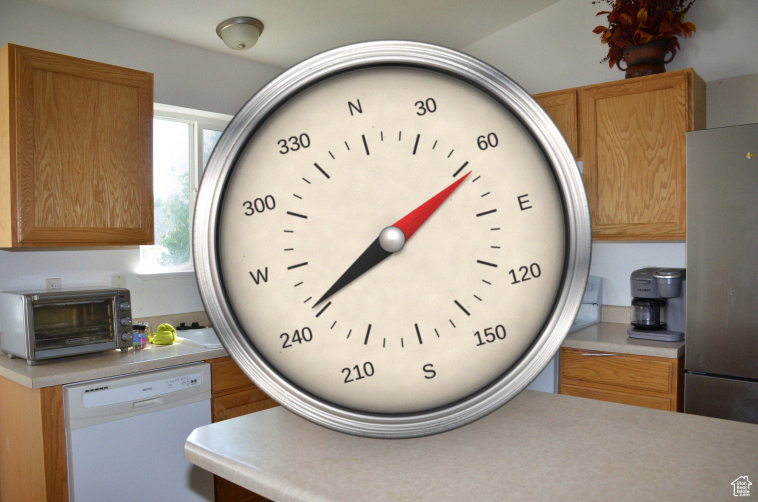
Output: 65
